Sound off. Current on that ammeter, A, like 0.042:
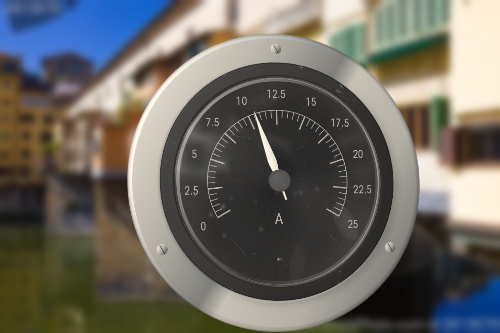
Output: 10.5
